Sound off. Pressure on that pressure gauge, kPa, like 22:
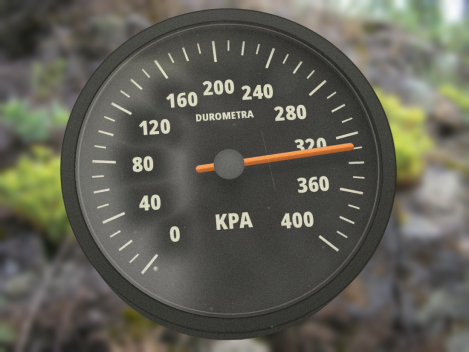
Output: 330
